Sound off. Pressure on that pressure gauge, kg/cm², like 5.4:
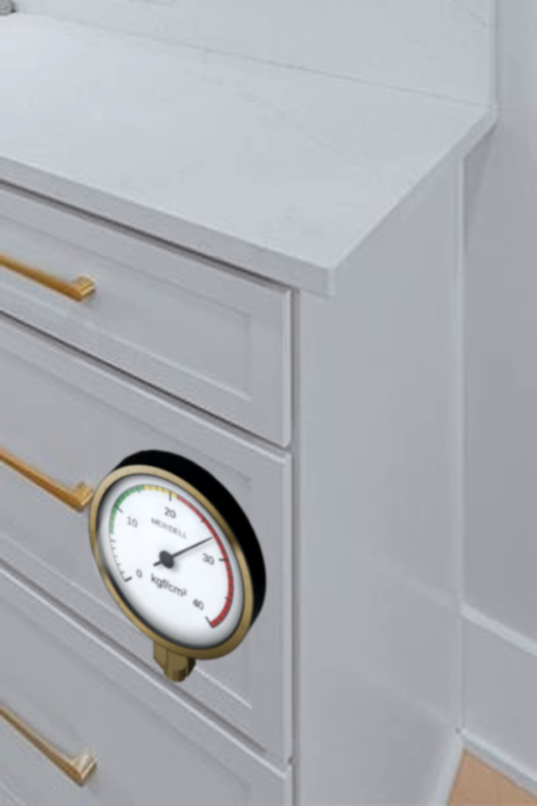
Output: 27
